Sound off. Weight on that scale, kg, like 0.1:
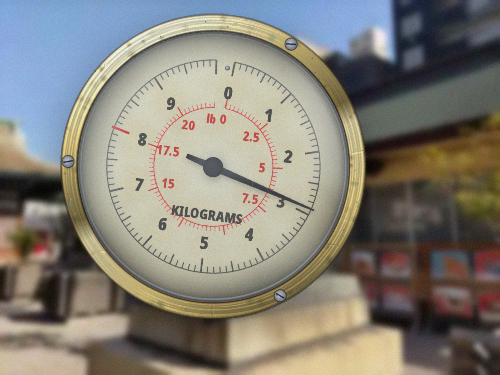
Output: 2.9
